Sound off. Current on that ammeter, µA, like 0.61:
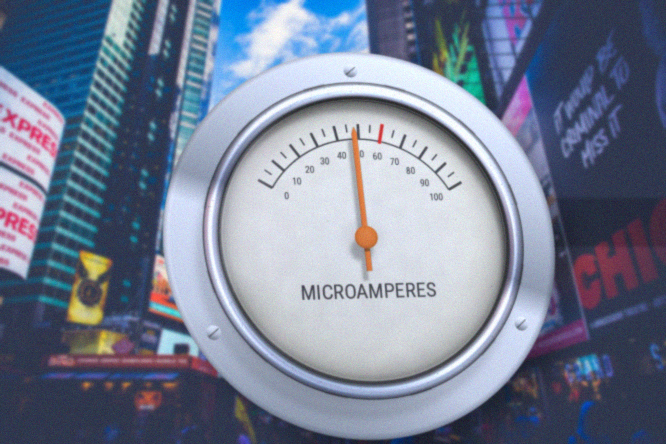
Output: 47.5
